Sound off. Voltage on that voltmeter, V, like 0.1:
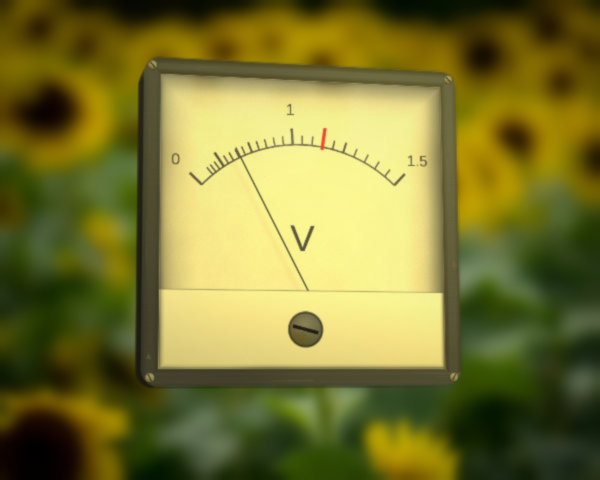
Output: 0.65
